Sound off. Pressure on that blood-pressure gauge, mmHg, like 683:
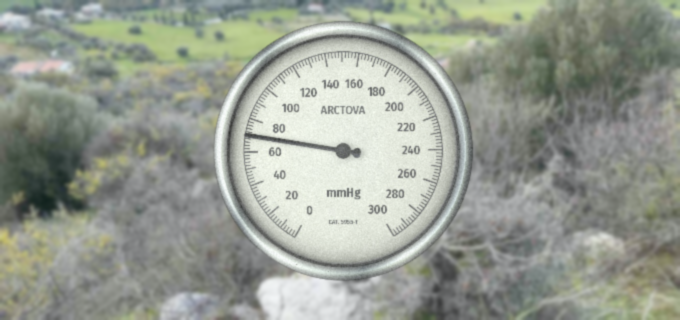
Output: 70
